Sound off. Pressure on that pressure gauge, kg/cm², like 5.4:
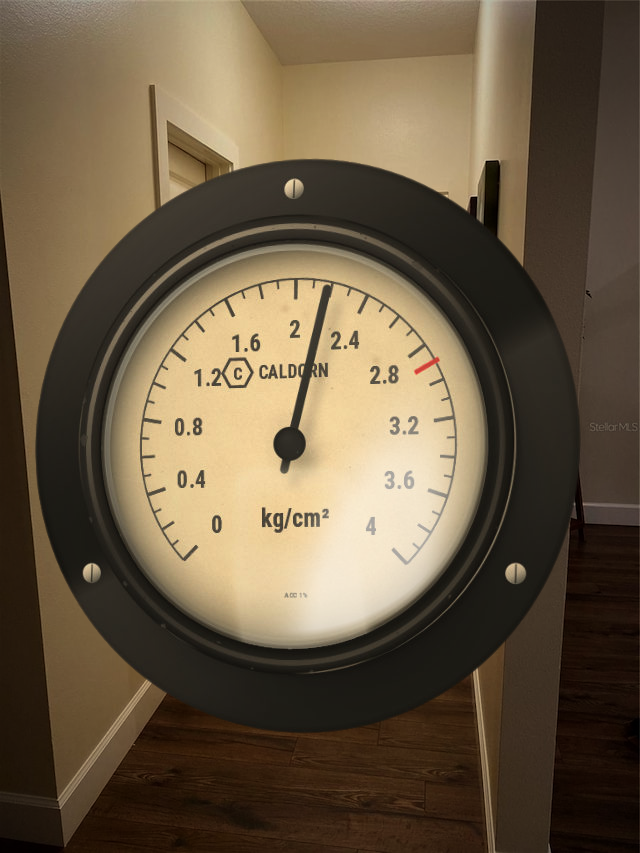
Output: 2.2
